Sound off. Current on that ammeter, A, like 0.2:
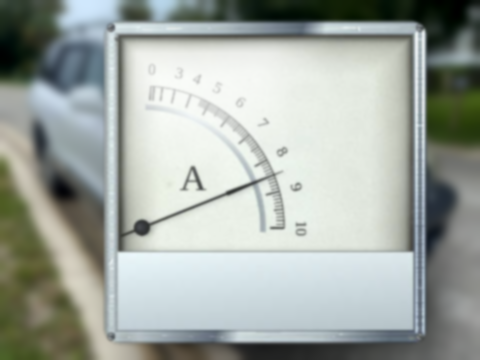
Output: 8.5
